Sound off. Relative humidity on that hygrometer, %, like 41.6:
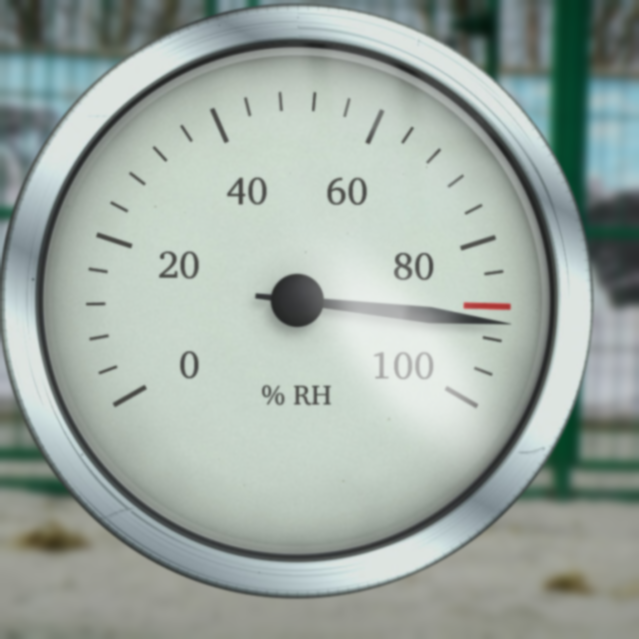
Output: 90
